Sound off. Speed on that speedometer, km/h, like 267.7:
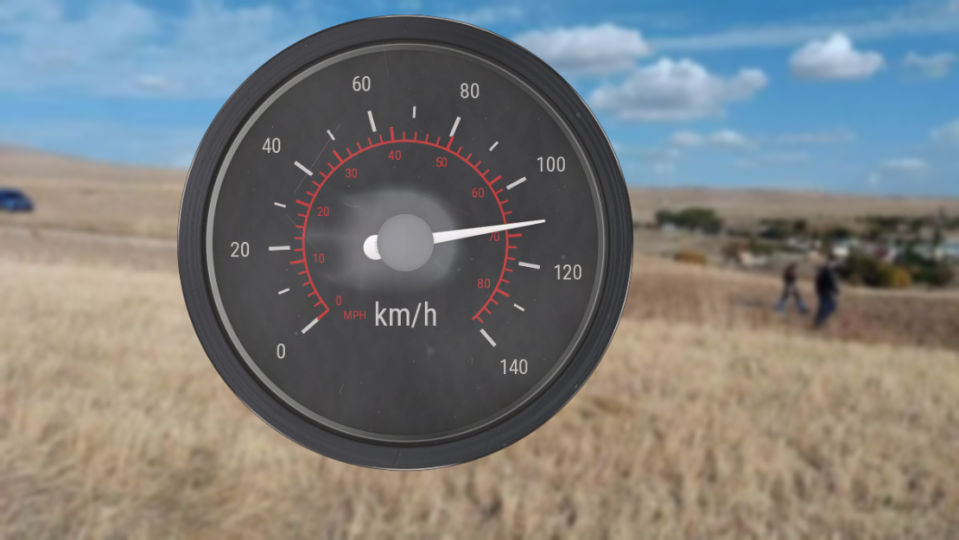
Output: 110
